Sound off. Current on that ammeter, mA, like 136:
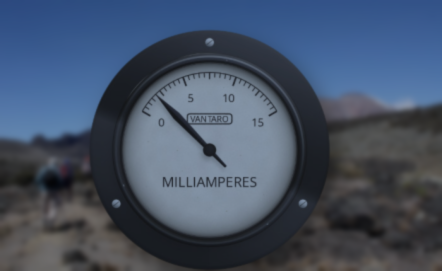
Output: 2
